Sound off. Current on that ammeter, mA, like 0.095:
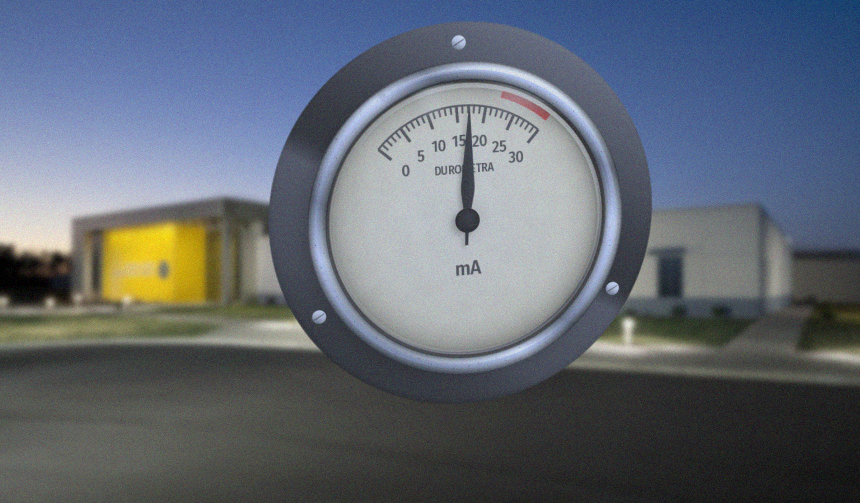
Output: 17
